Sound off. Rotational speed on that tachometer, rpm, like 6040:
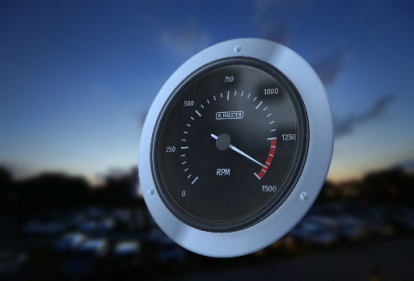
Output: 1425
